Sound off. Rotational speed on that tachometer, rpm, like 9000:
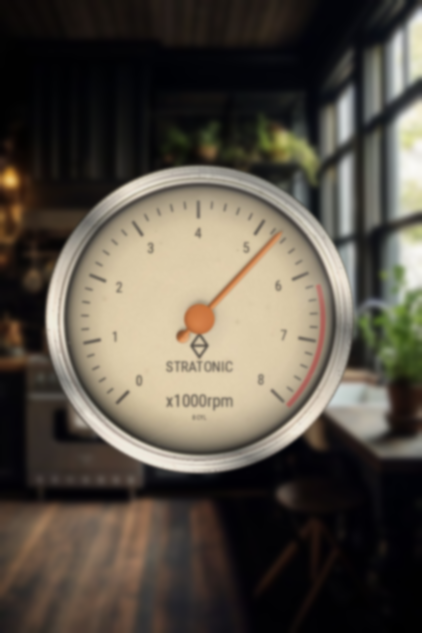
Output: 5300
